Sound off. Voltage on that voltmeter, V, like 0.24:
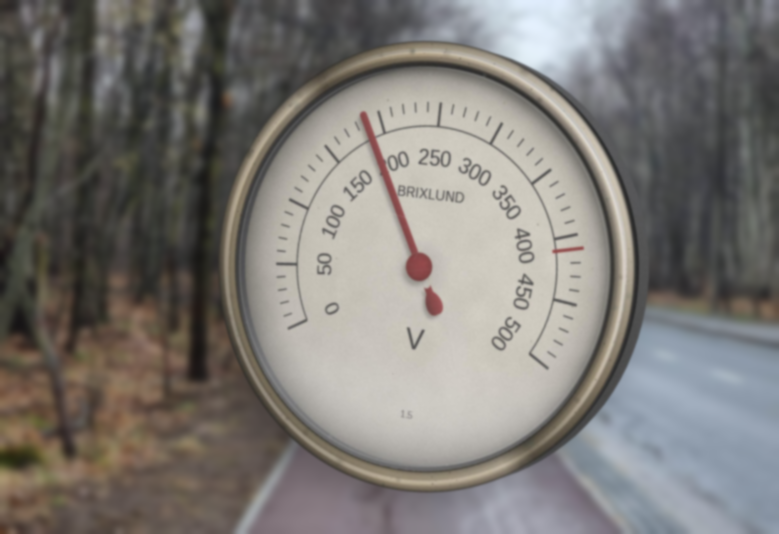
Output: 190
